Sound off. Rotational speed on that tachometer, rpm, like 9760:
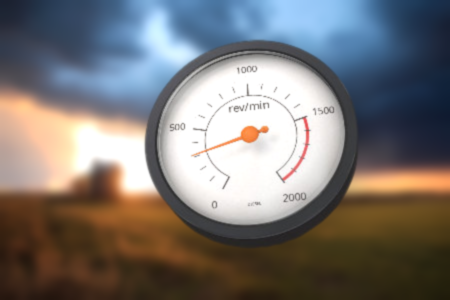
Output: 300
